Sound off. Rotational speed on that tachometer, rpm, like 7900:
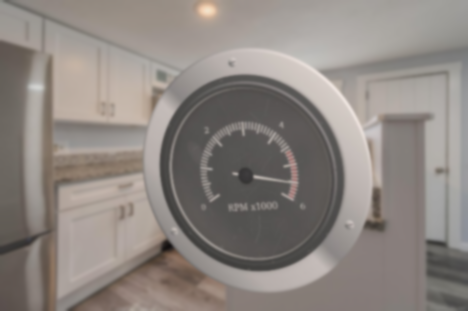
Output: 5500
